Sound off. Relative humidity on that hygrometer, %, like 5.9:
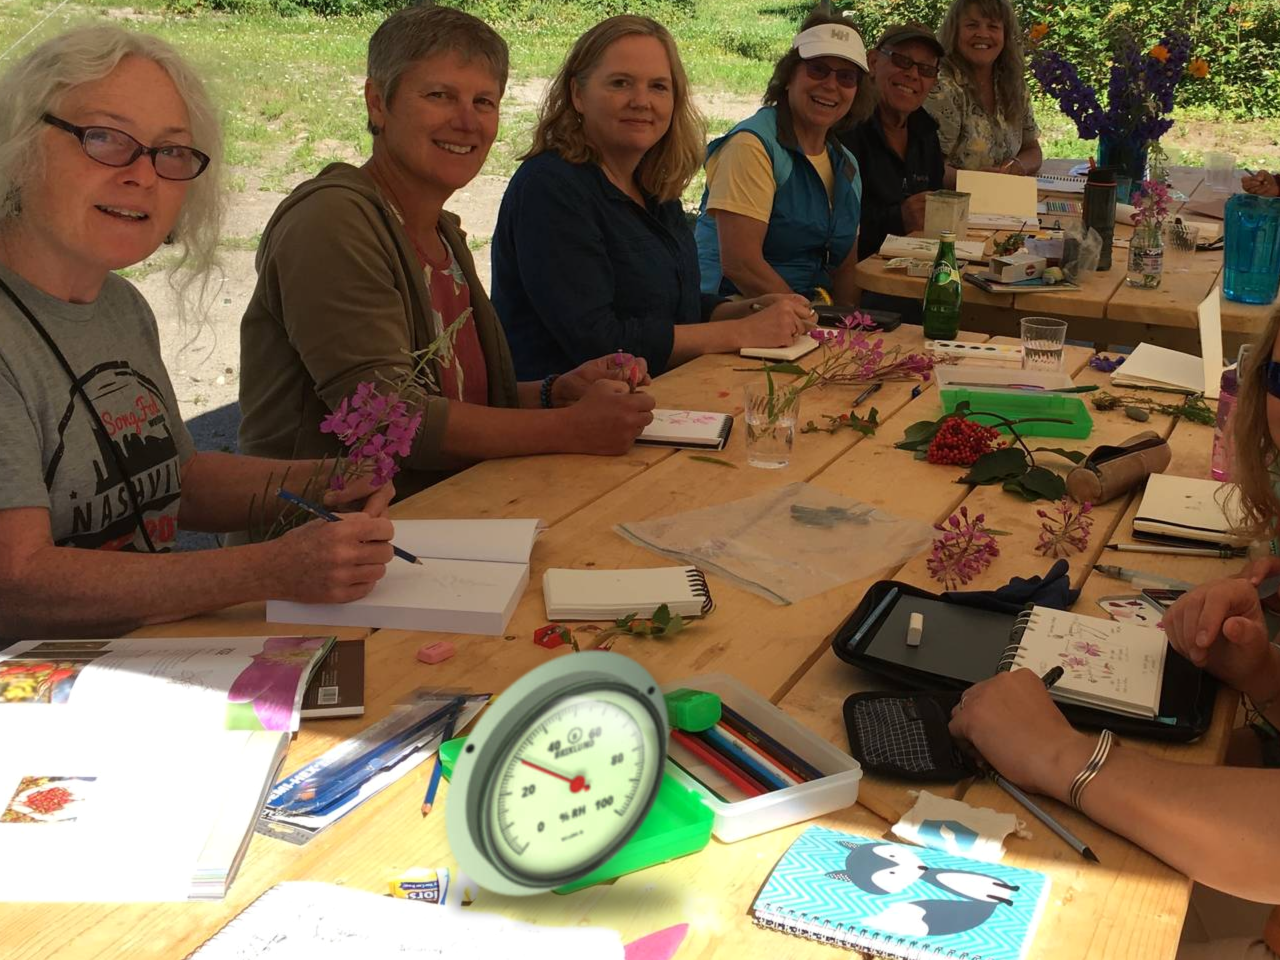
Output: 30
